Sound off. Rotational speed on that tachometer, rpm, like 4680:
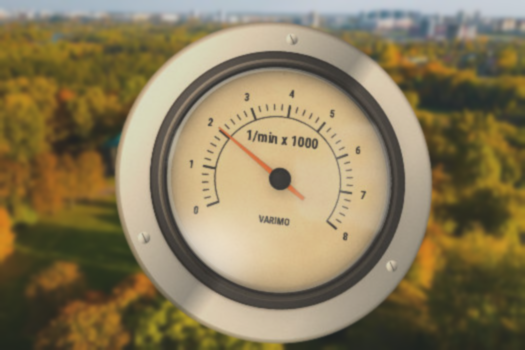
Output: 2000
